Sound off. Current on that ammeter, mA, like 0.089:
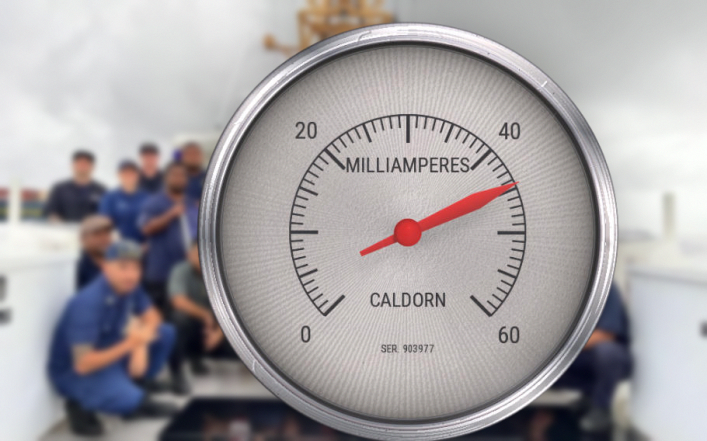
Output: 44.5
